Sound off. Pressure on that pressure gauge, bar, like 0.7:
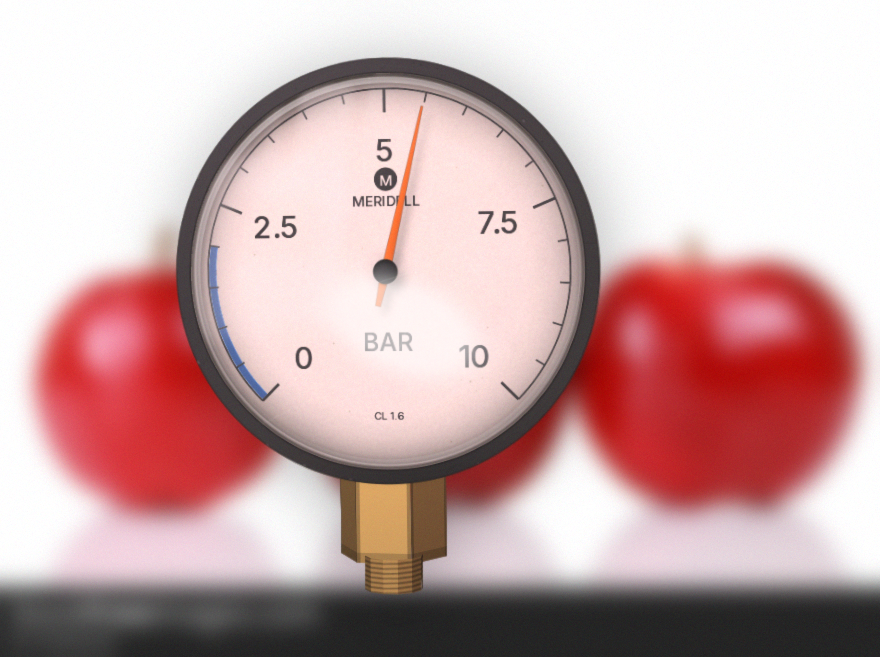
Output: 5.5
